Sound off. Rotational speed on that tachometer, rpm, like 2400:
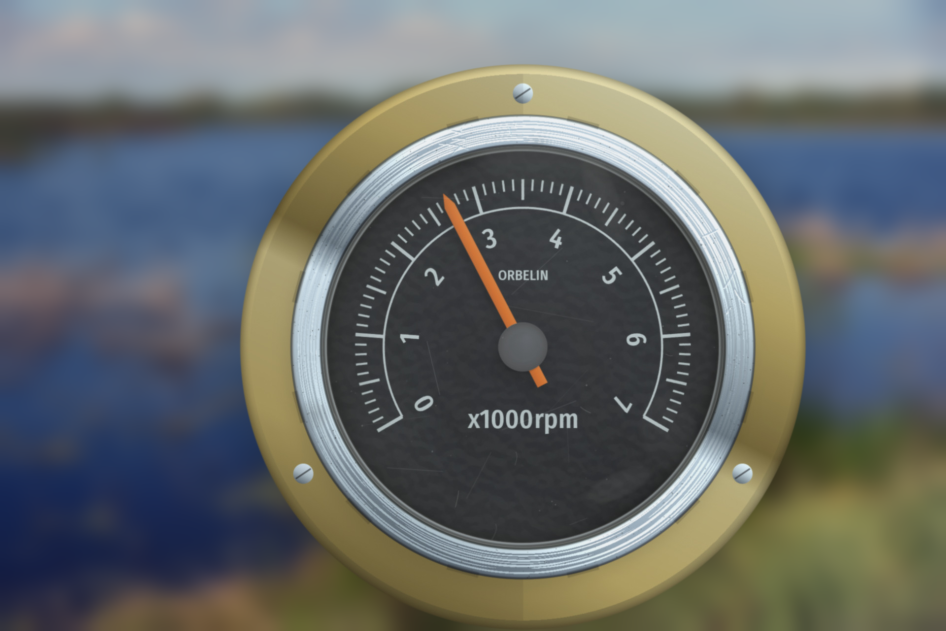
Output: 2700
